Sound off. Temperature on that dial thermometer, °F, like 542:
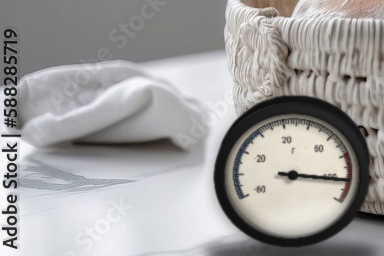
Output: 100
